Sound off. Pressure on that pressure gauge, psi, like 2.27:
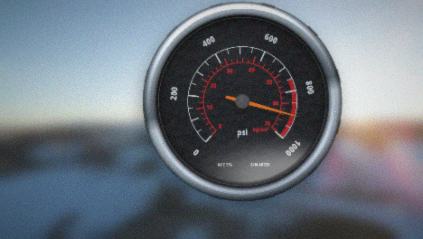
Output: 900
